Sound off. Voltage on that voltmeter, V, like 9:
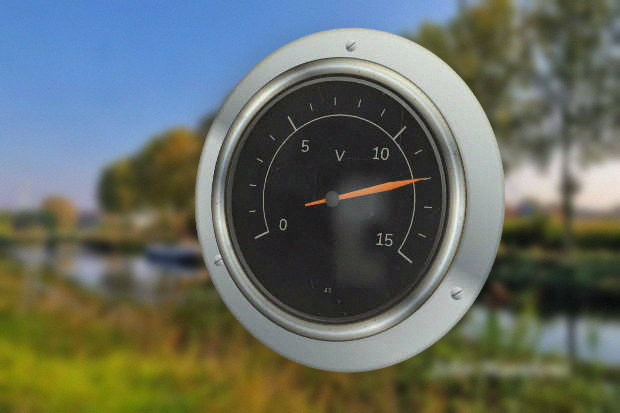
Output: 12
